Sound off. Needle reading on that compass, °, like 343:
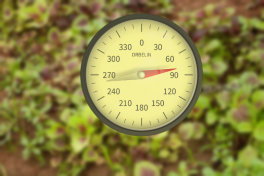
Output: 80
